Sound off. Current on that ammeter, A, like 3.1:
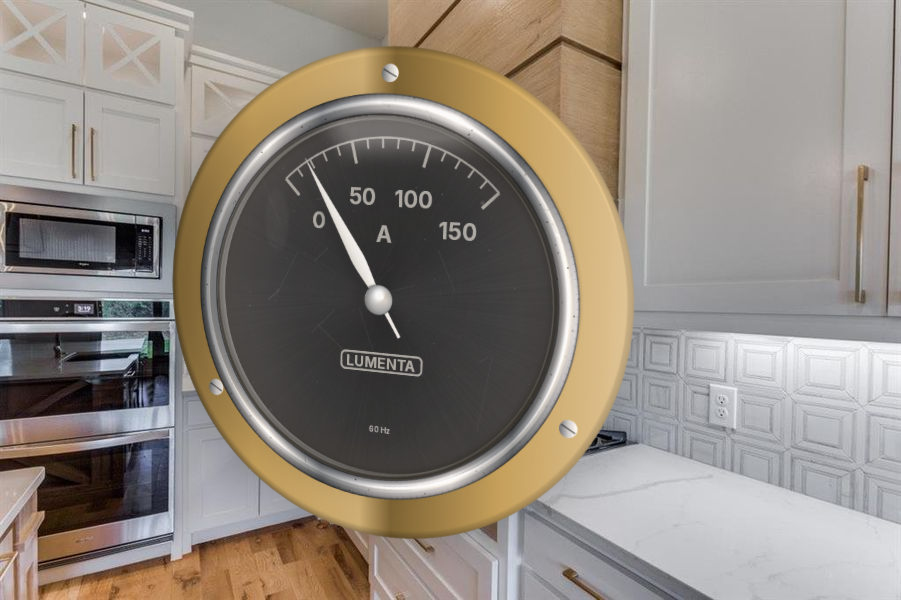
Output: 20
